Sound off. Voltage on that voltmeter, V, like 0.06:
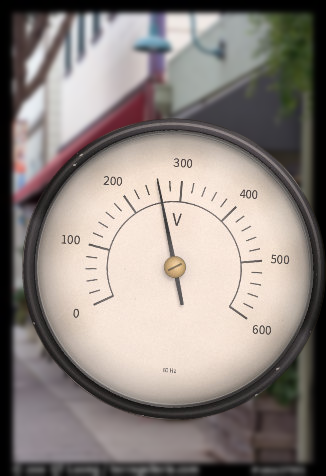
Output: 260
